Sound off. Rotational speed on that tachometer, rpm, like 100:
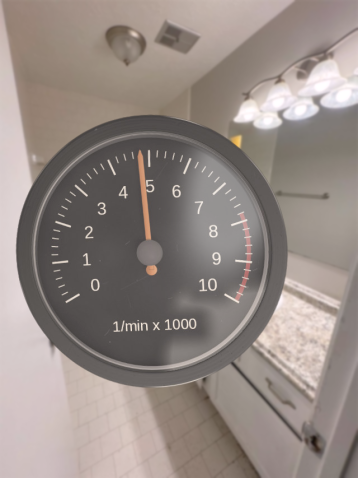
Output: 4800
